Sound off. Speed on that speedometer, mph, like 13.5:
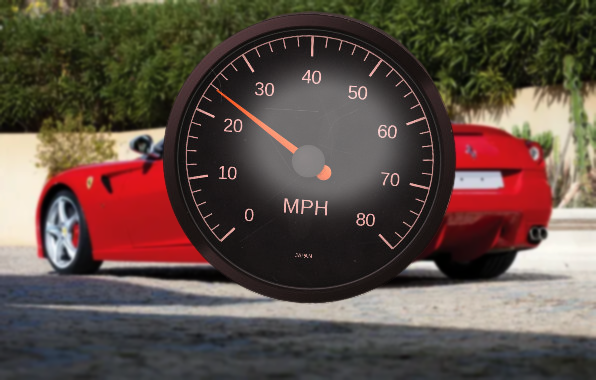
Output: 24
